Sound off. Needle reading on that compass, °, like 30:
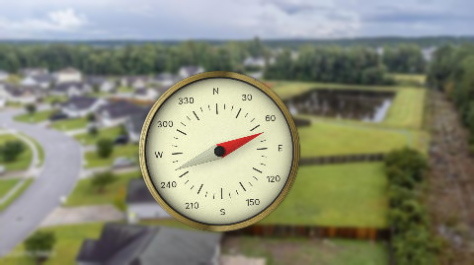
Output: 70
